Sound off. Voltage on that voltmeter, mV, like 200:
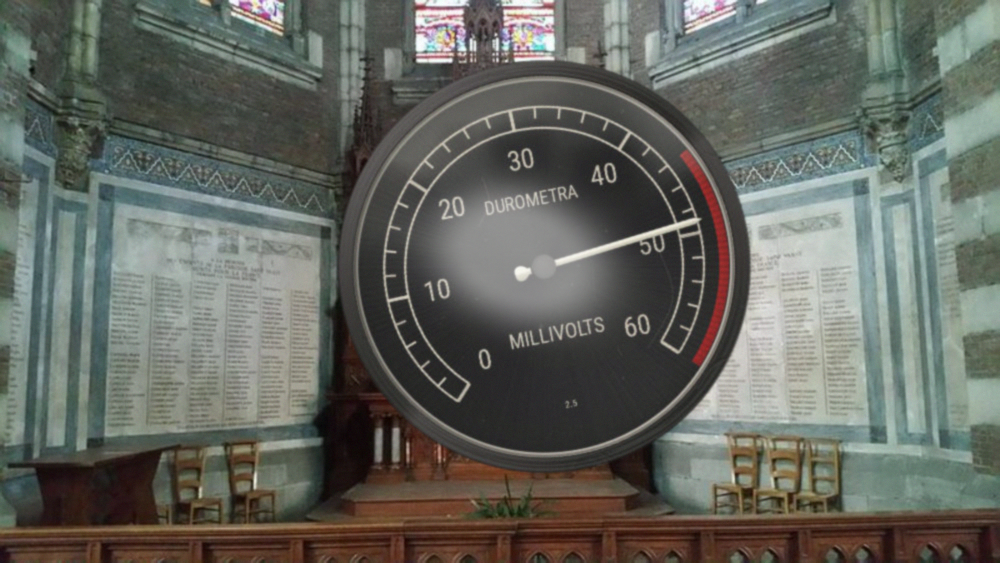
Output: 49
